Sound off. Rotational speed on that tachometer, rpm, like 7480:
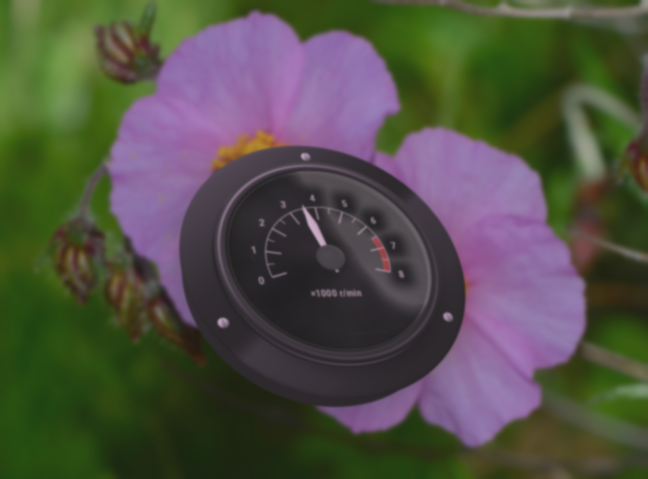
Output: 3500
